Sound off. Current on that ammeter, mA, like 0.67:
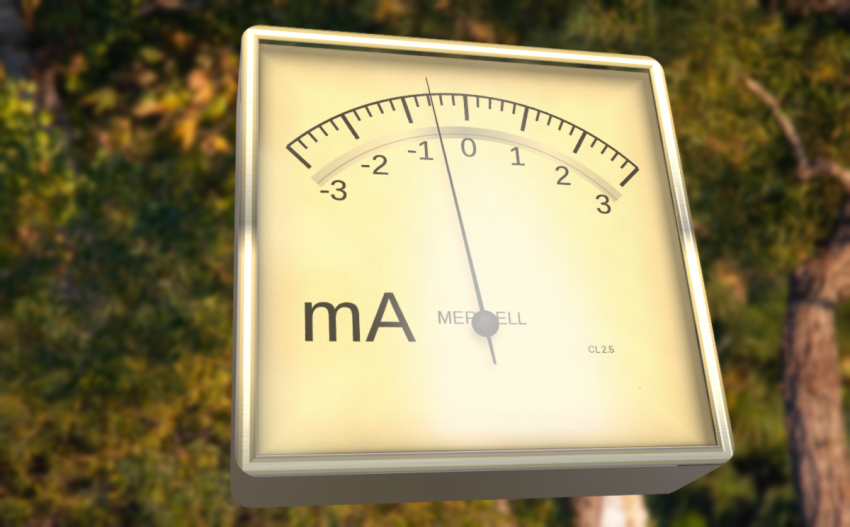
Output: -0.6
